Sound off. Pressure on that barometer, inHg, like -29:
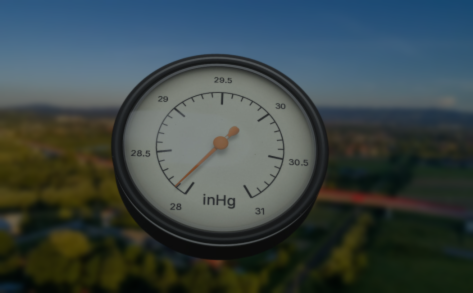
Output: 28.1
